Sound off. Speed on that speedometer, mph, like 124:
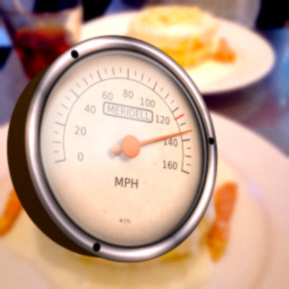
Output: 135
